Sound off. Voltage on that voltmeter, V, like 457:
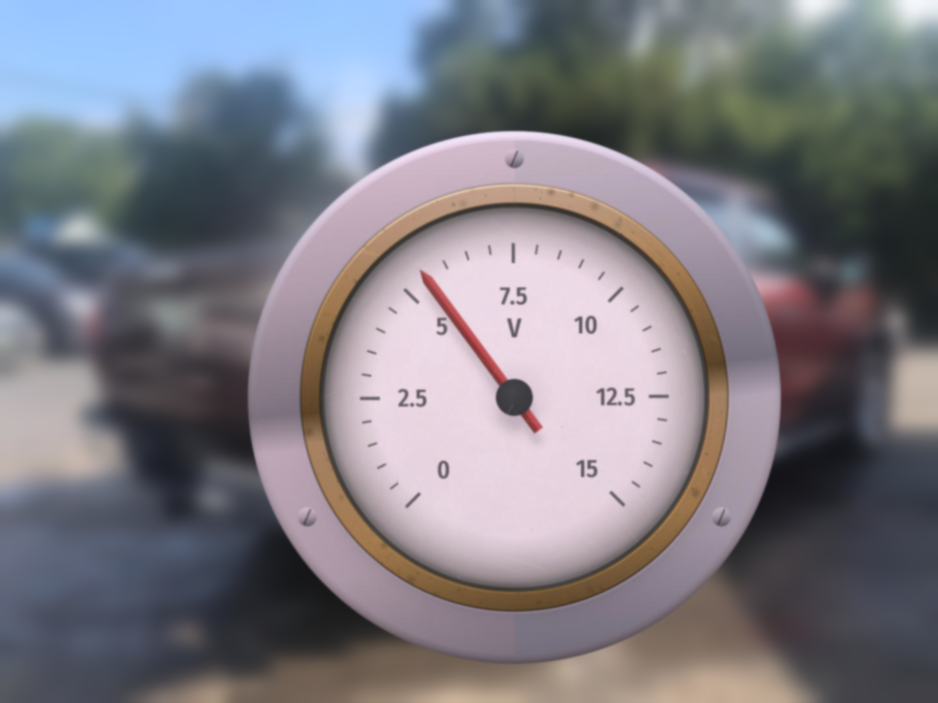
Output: 5.5
